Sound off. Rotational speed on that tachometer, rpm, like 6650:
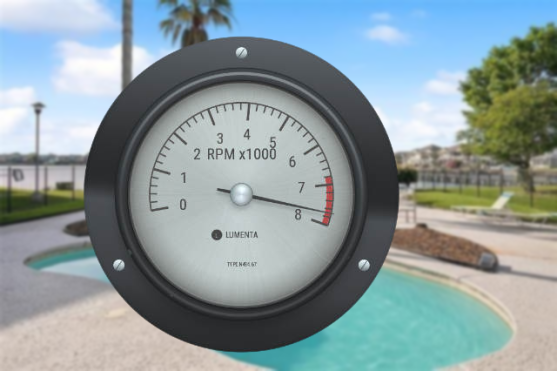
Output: 7700
